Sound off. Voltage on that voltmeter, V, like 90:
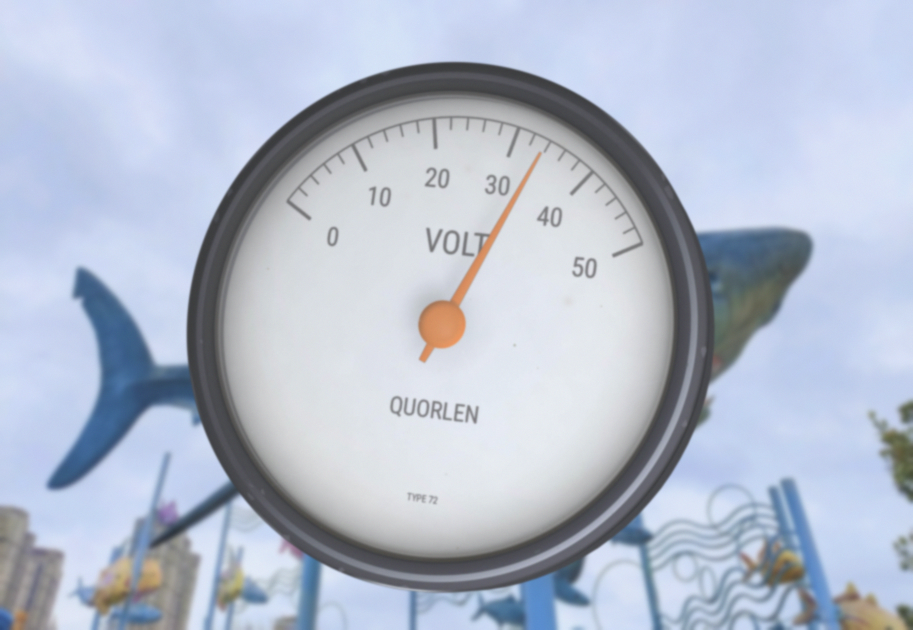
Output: 34
